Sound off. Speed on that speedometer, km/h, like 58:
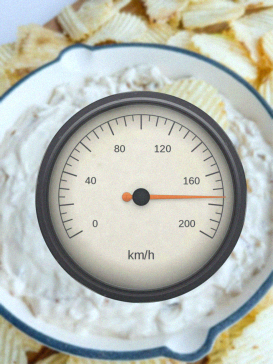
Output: 175
